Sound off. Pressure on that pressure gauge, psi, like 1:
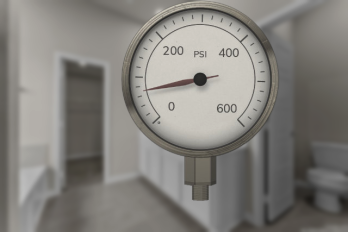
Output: 70
